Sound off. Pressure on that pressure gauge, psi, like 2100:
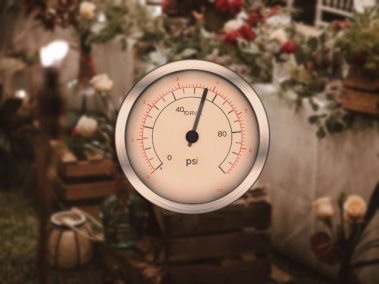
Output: 55
